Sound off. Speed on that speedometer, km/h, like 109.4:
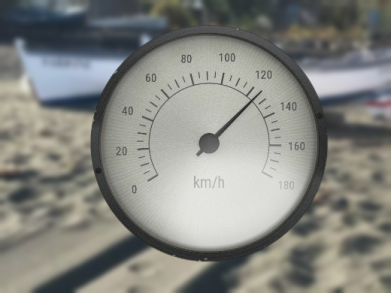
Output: 125
